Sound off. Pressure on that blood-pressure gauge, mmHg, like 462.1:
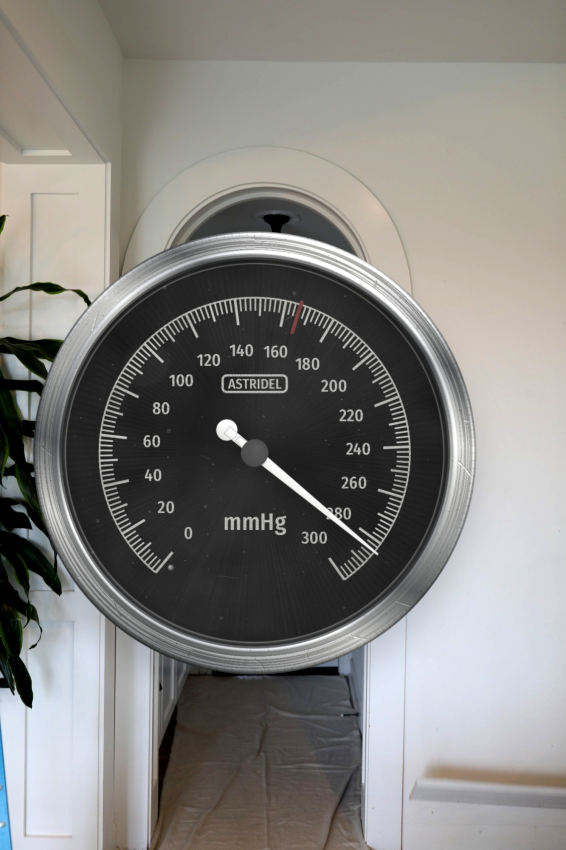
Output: 284
